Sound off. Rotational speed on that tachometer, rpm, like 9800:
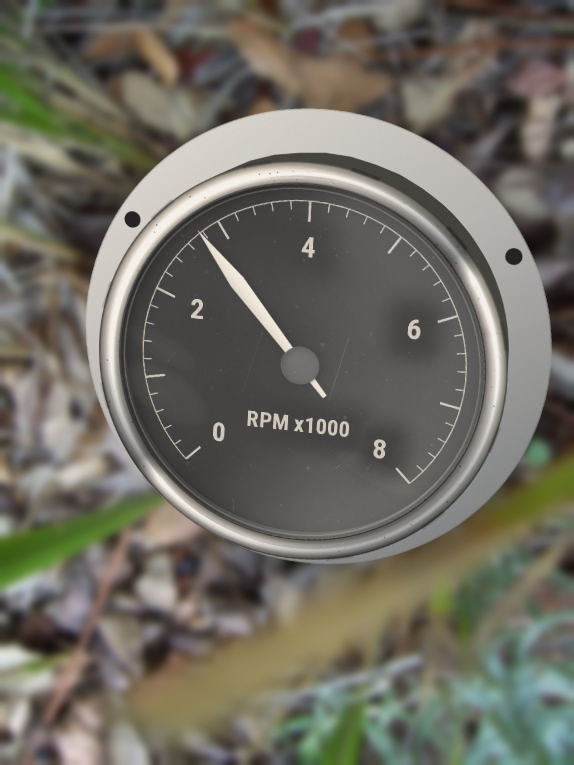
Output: 2800
